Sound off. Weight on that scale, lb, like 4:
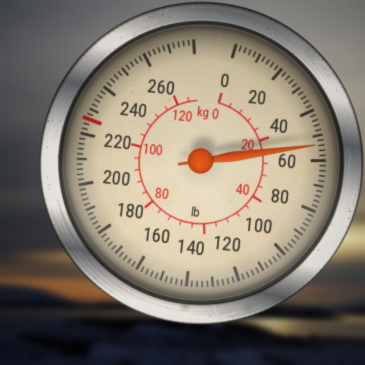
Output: 54
